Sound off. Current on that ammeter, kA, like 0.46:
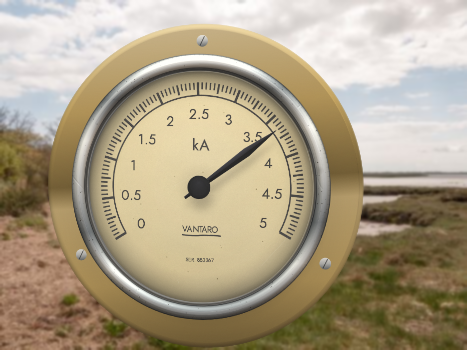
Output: 3.65
